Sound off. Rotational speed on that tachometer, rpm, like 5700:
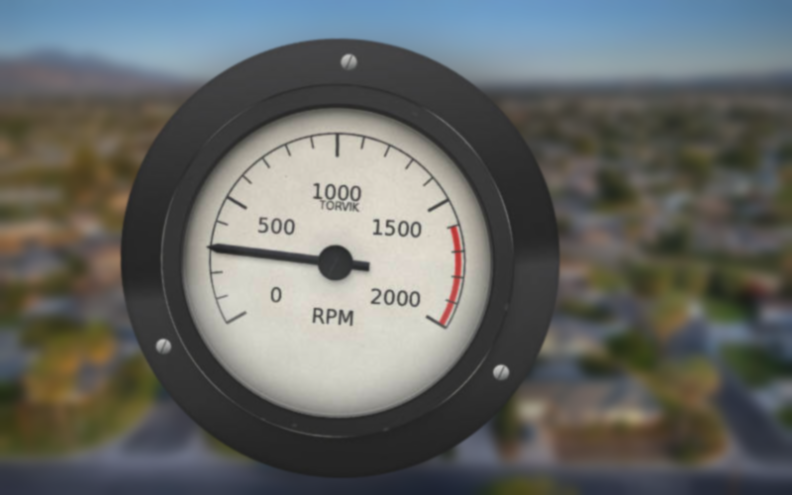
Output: 300
